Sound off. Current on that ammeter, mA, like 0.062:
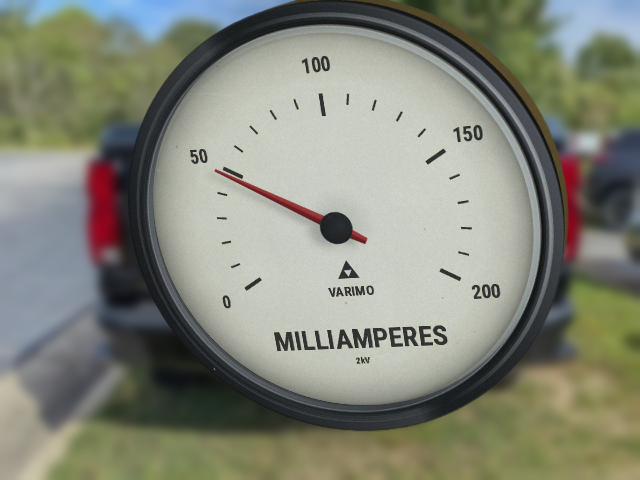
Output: 50
